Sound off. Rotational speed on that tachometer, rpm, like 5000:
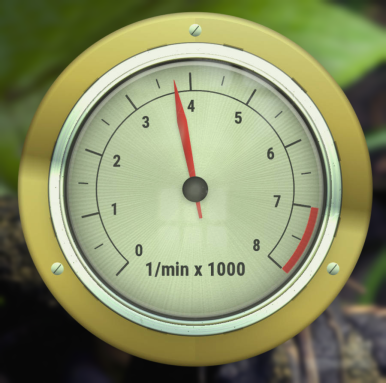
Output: 3750
